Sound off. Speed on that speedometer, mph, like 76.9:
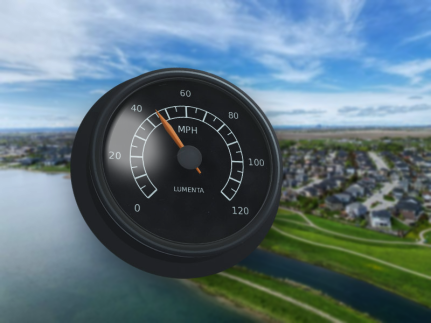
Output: 45
